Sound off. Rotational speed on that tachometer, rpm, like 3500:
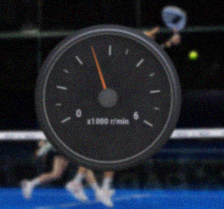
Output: 2500
